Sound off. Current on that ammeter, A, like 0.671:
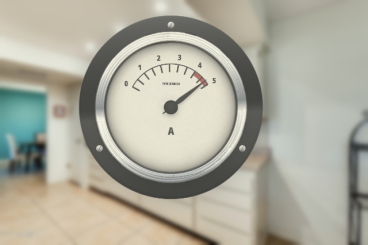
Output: 4.75
